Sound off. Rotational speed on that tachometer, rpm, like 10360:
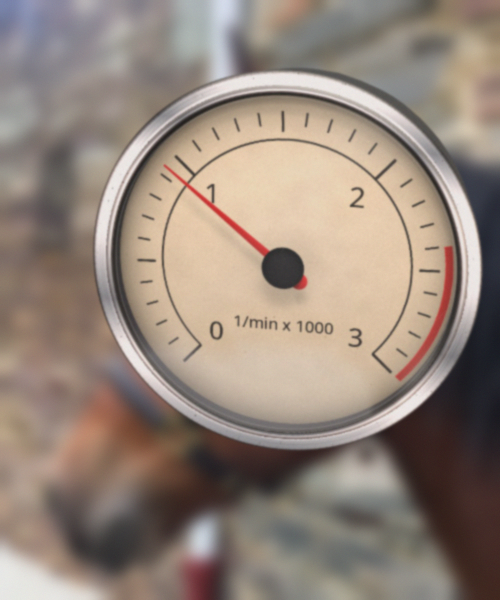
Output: 950
